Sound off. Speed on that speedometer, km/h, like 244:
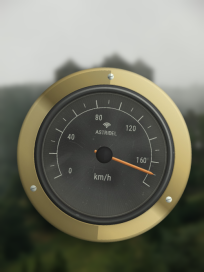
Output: 170
